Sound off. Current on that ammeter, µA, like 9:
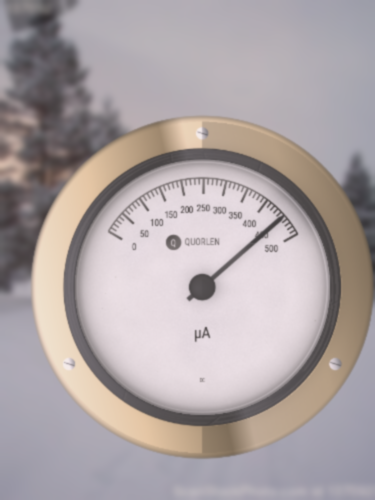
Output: 450
